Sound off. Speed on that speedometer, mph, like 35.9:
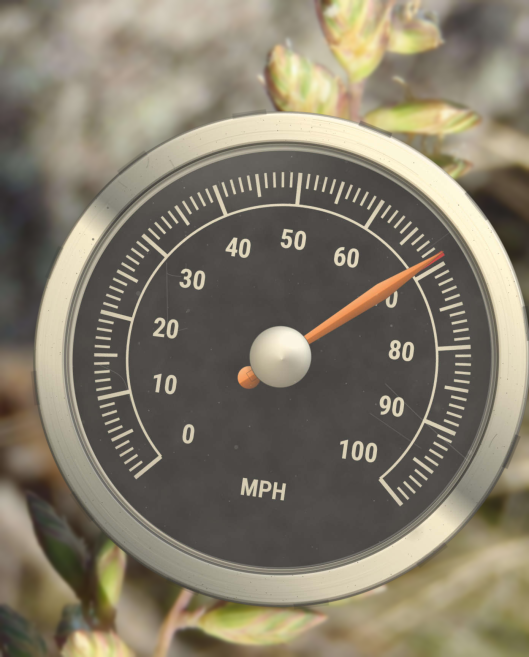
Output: 69
